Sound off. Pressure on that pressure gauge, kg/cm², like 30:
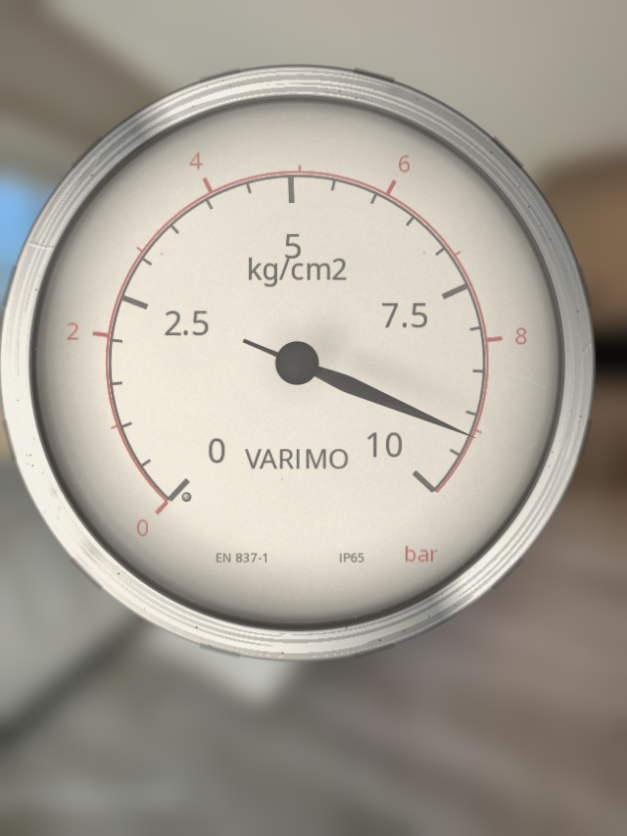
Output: 9.25
